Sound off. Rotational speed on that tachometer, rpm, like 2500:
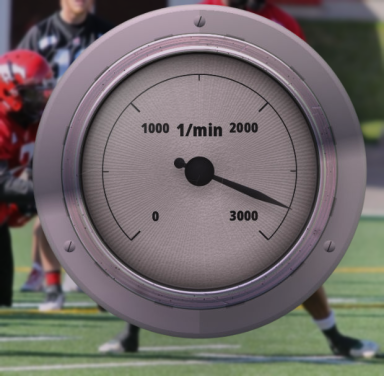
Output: 2750
